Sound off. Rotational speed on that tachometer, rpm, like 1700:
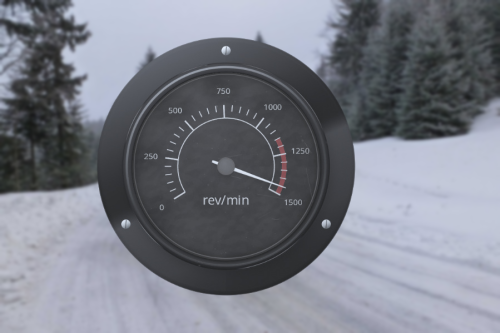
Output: 1450
